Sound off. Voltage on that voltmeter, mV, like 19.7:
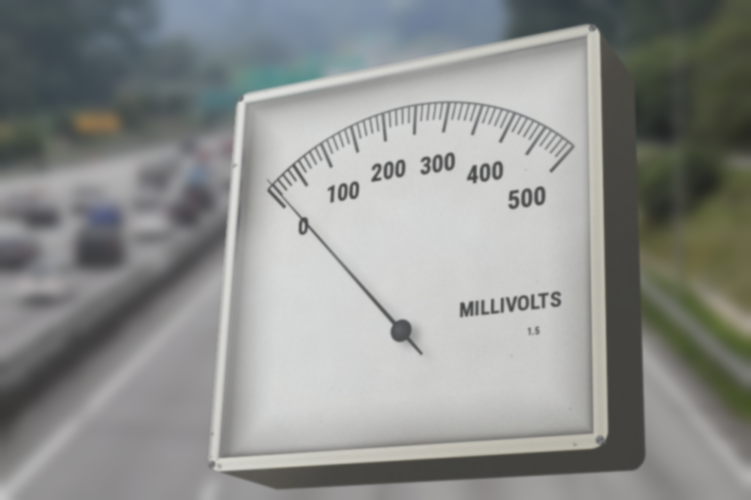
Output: 10
